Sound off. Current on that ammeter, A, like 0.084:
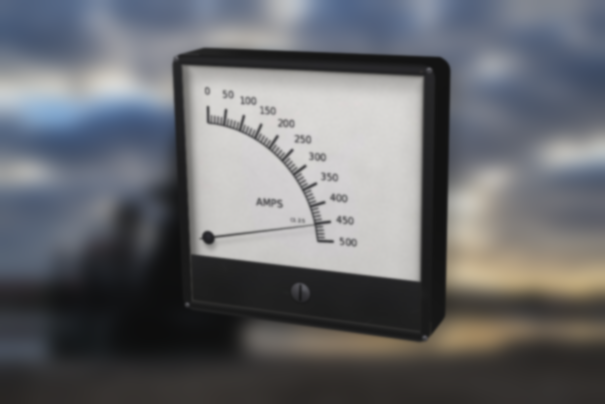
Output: 450
